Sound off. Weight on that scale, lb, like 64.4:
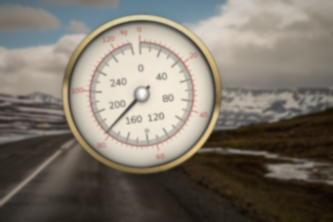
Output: 180
